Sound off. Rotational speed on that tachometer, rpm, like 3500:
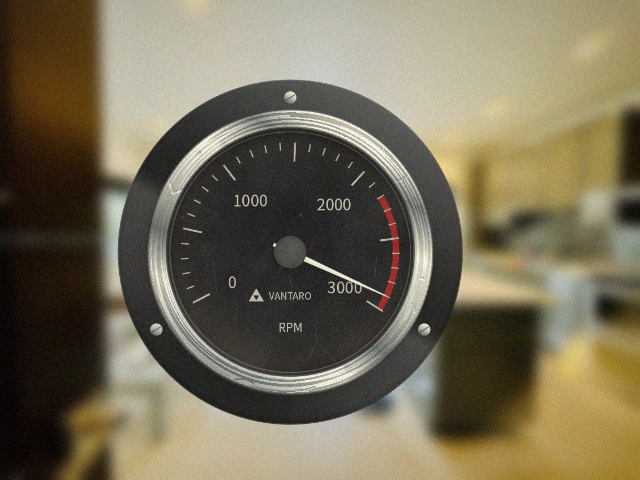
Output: 2900
